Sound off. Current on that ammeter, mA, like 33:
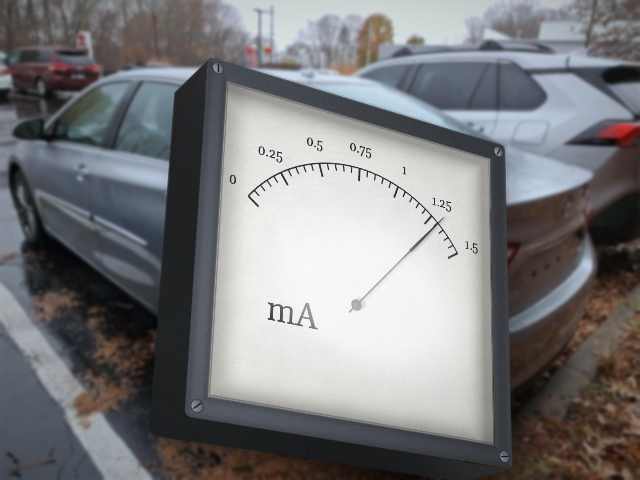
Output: 1.3
